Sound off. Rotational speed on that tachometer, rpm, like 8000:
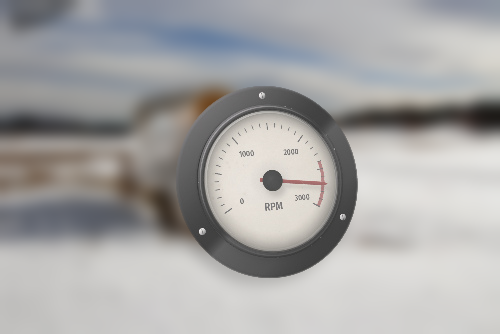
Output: 2700
